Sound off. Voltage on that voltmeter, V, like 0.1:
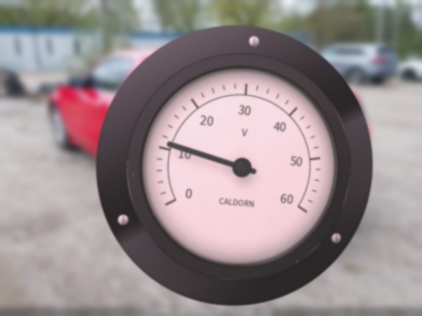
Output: 11
